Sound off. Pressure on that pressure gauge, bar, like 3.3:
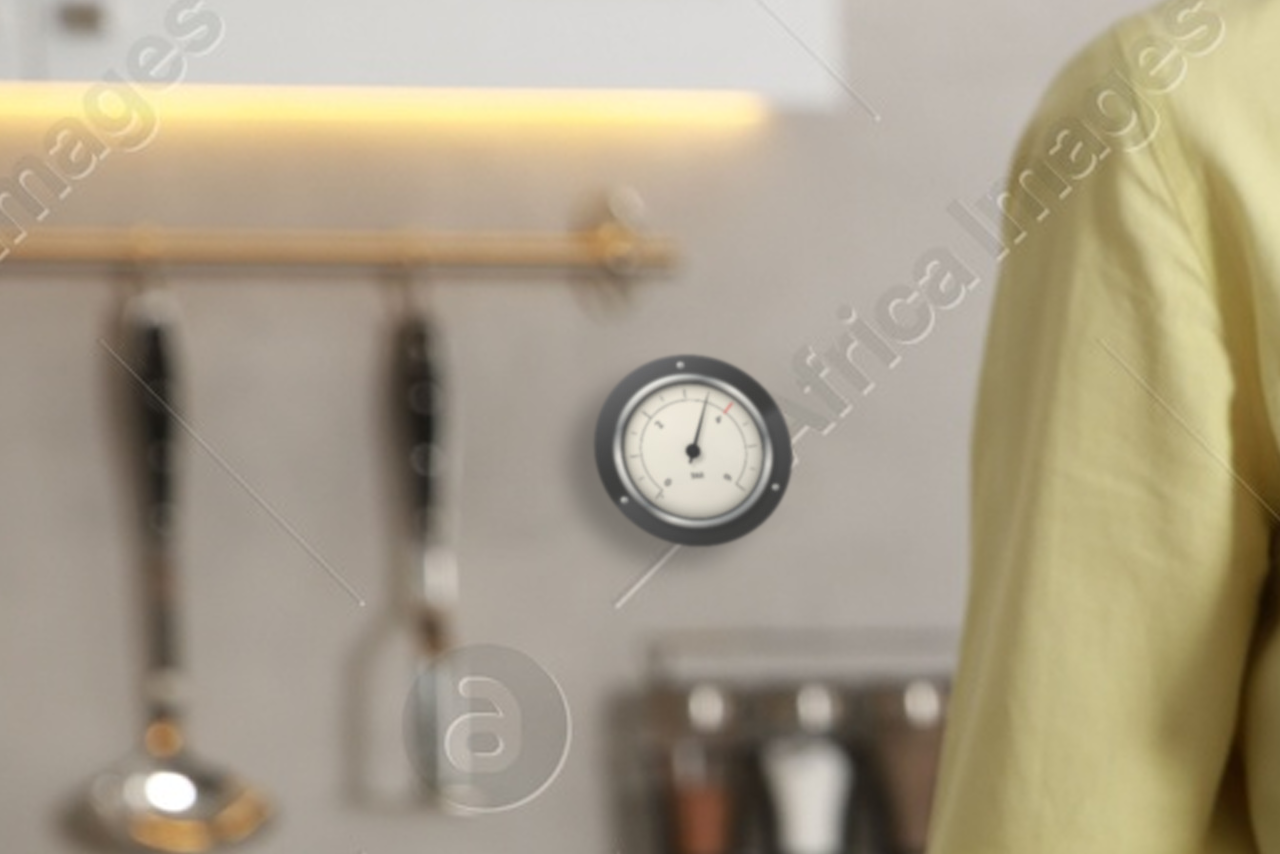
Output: 3.5
